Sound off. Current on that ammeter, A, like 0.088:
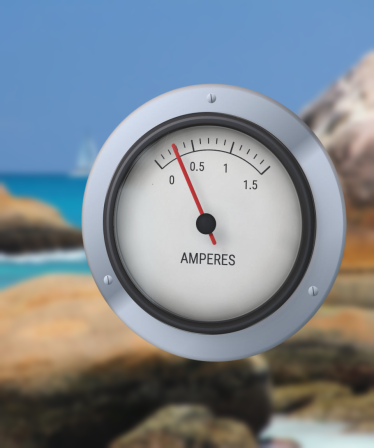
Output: 0.3
